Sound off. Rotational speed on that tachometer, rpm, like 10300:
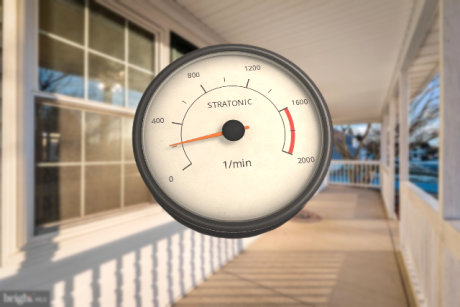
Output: 200
